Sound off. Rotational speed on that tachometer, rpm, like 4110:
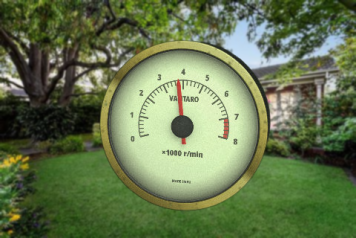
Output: 3800
